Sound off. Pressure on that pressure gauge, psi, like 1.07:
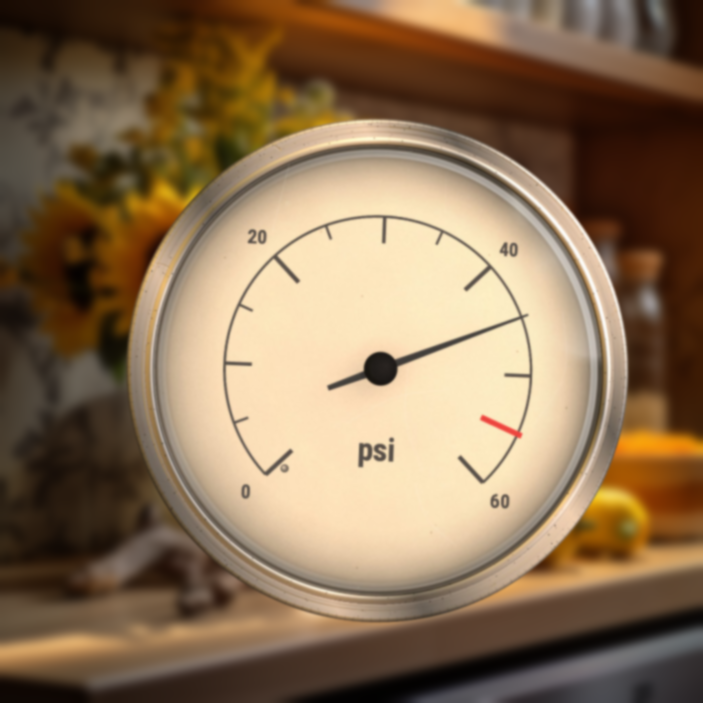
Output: 45
